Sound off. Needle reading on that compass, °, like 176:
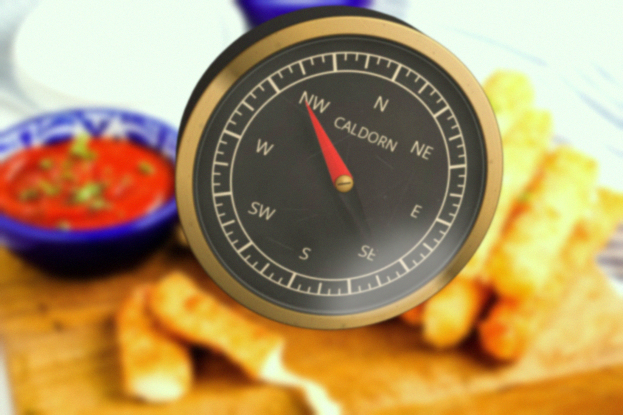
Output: 310
